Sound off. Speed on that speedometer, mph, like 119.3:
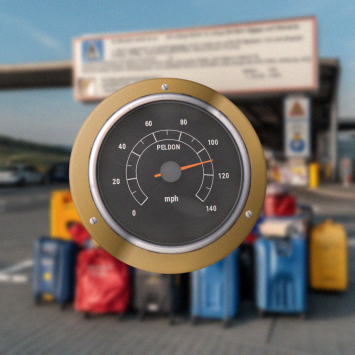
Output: 110
